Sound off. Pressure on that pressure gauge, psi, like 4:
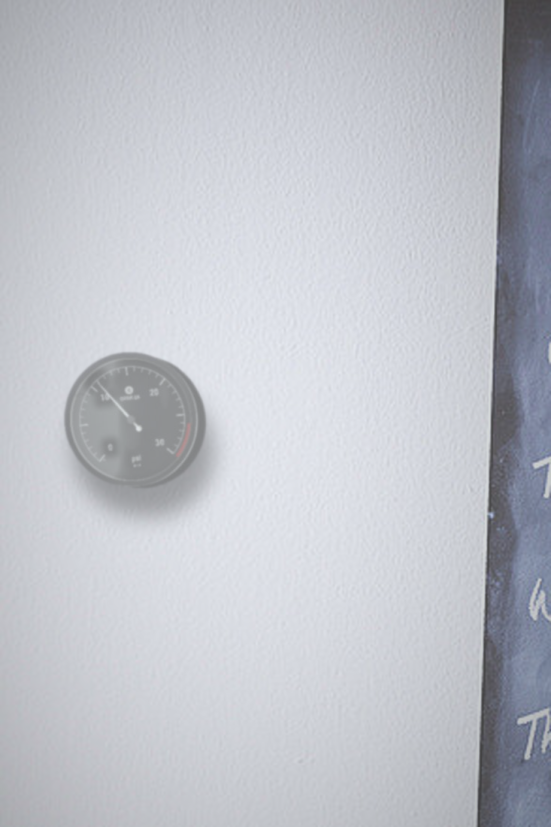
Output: 11
